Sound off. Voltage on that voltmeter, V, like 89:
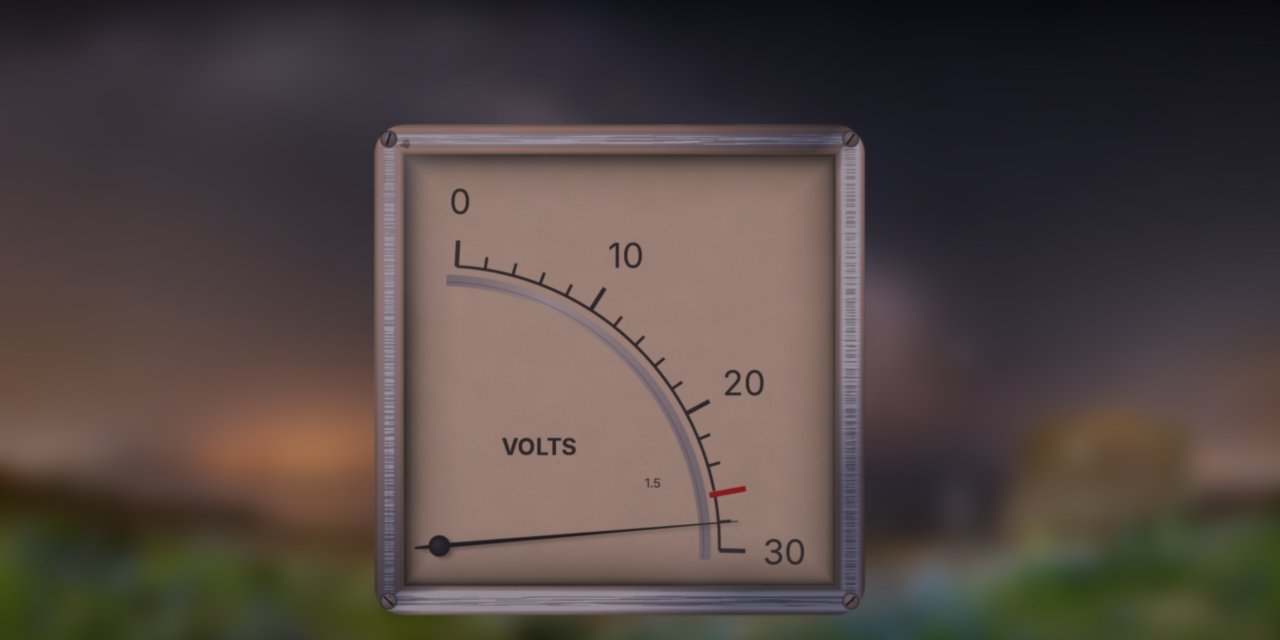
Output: 28
